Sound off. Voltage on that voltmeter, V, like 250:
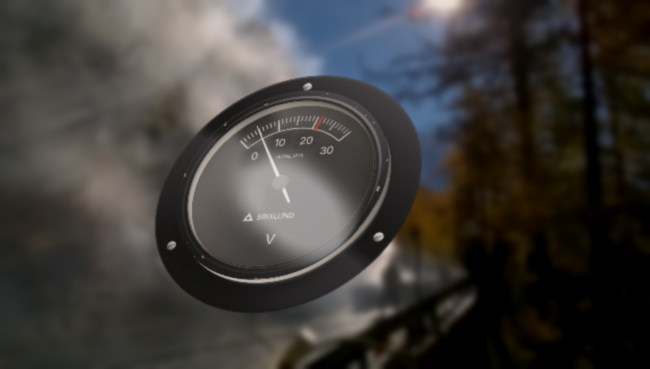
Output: 5
